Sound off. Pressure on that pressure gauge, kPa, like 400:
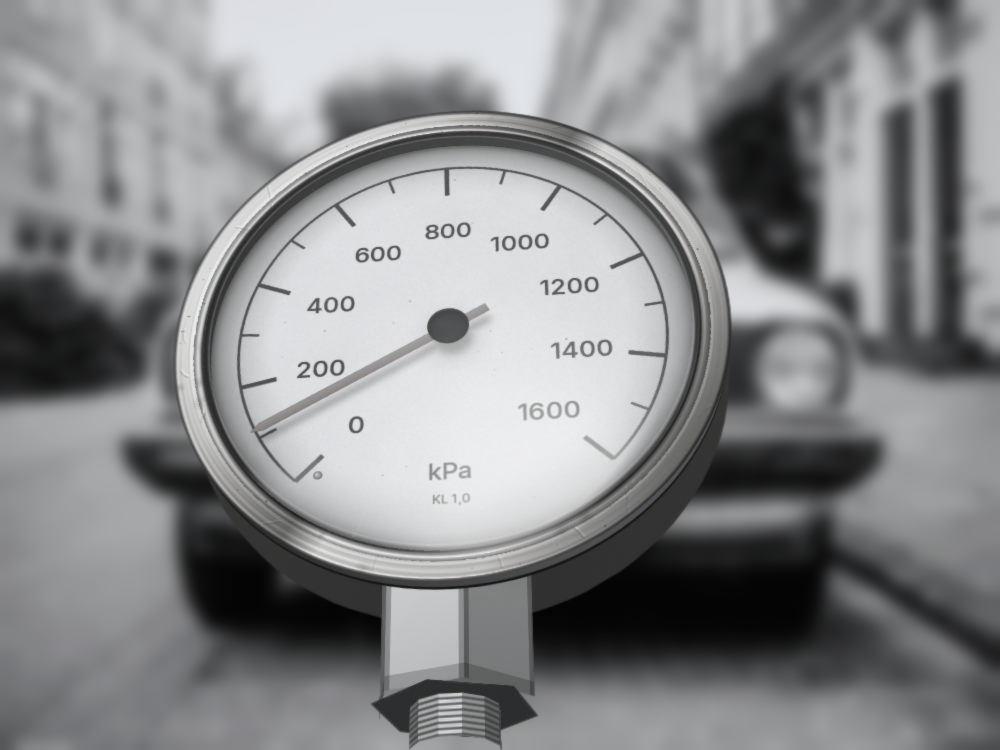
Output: 100
